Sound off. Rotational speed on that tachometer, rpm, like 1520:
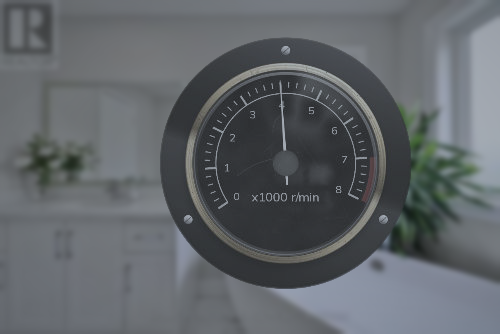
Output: 4000
